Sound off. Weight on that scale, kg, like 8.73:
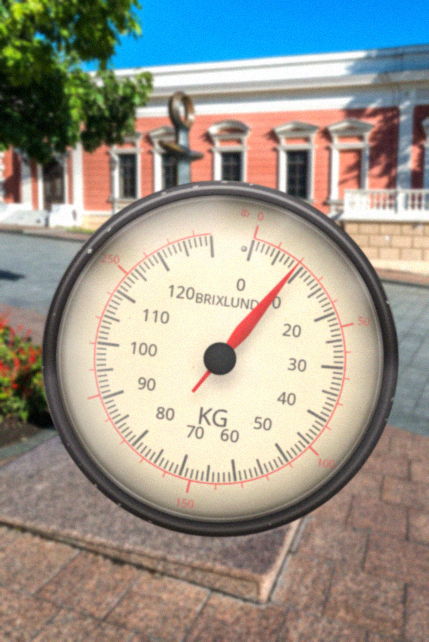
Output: 9
